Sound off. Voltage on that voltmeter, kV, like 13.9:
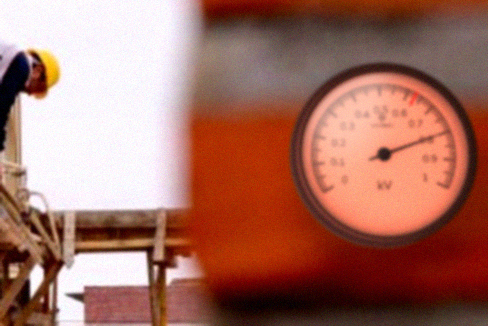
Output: 0.8
